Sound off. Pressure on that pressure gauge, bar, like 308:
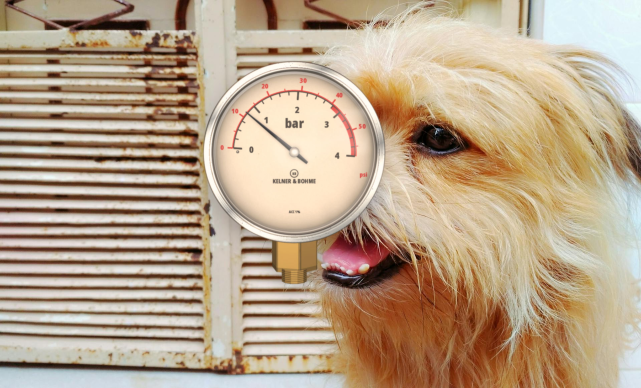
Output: 0.8
